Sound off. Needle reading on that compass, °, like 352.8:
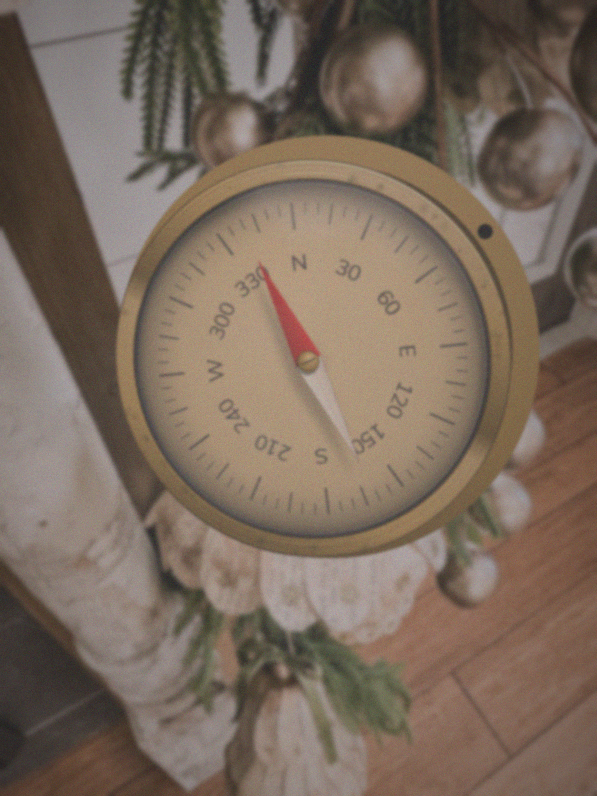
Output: 340
